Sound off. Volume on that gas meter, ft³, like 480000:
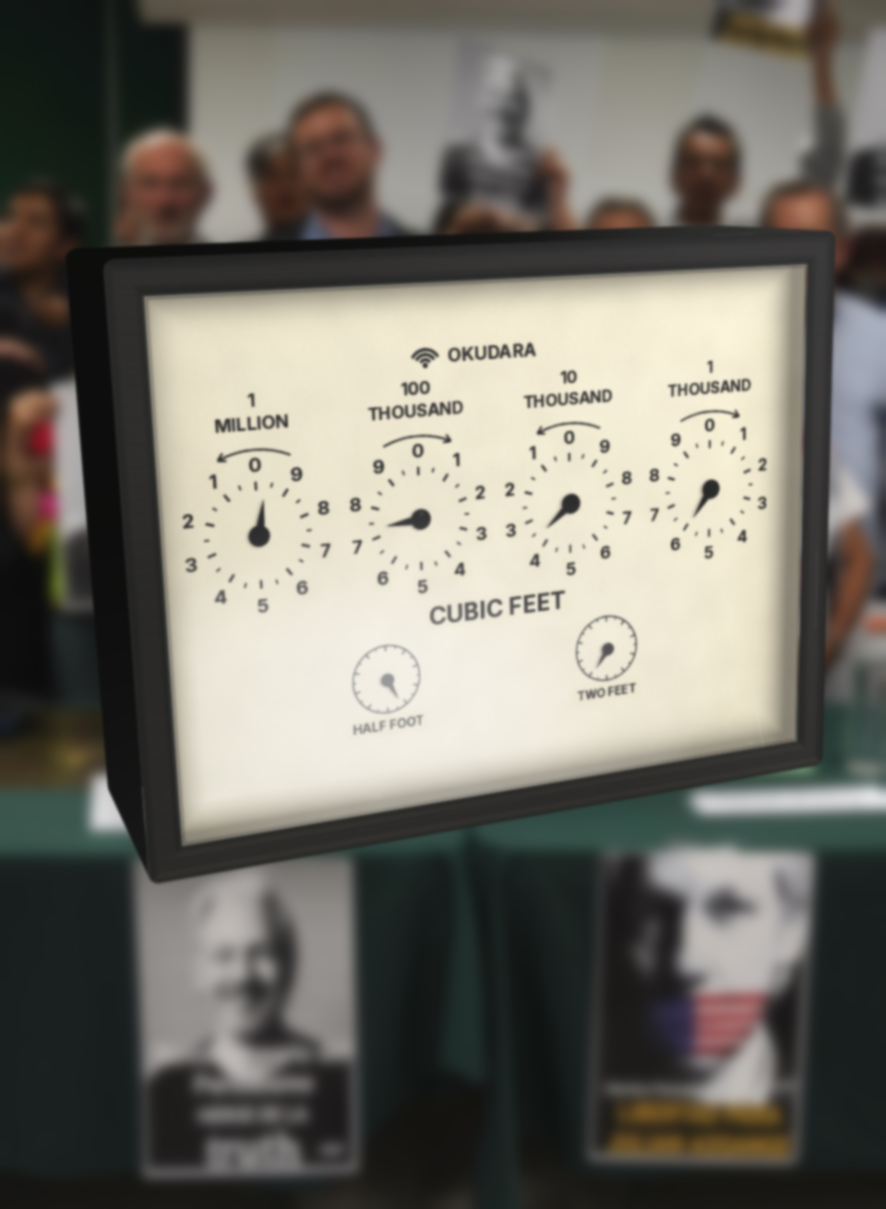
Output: 973600
